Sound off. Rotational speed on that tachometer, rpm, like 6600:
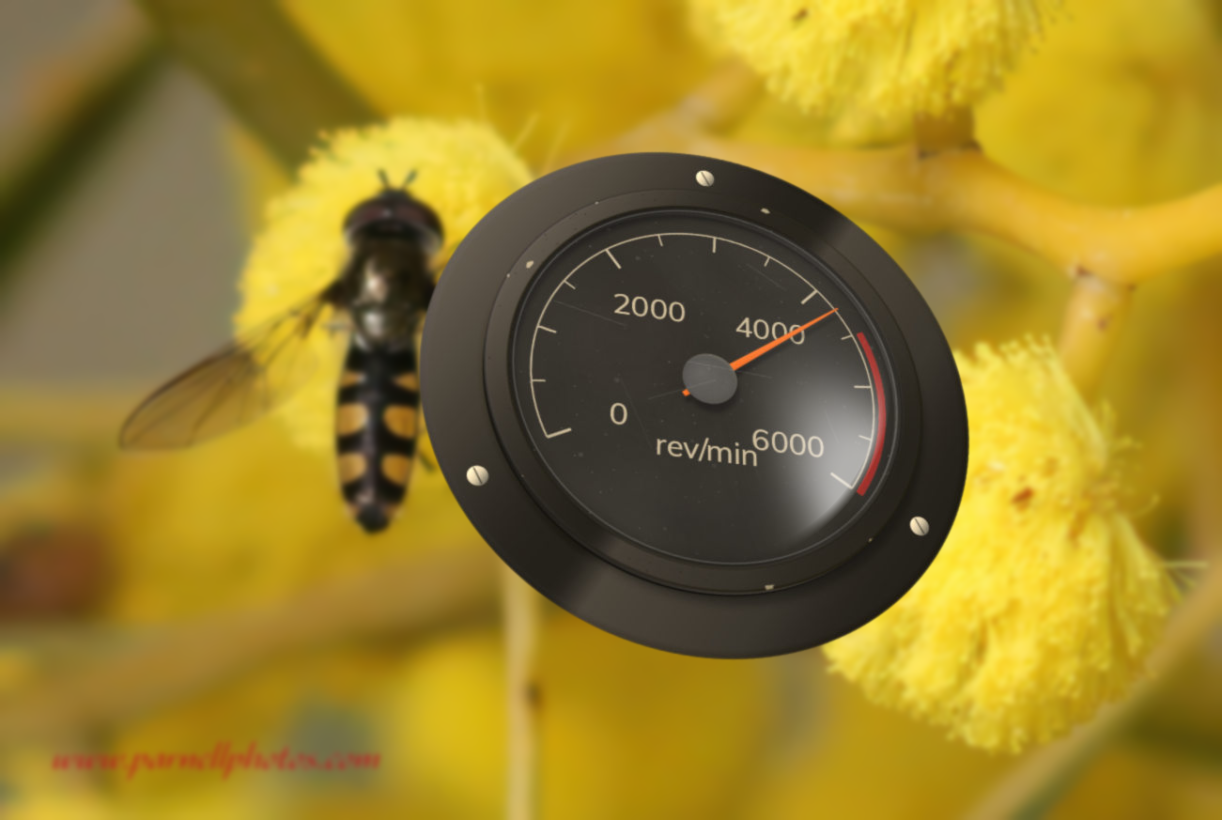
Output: 4250
